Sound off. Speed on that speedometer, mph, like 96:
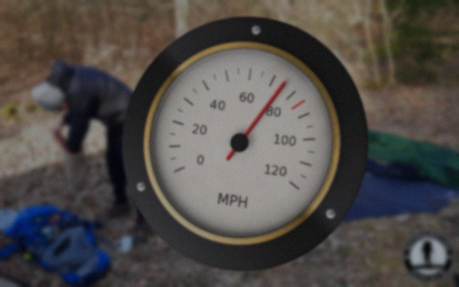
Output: 75
